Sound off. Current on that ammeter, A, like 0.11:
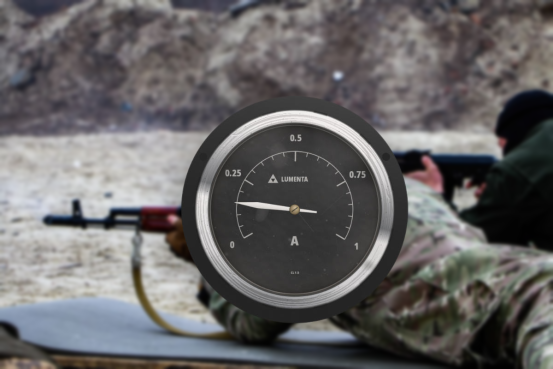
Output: 0.15
